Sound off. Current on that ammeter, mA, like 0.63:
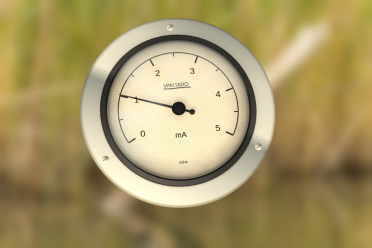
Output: 1
